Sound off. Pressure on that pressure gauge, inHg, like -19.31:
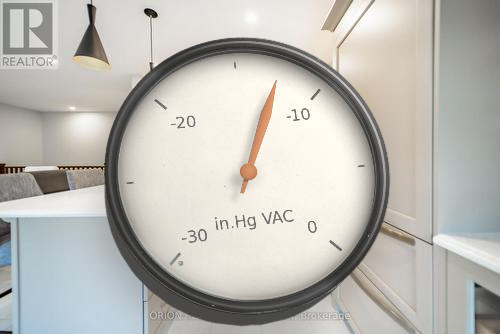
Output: -12.5
